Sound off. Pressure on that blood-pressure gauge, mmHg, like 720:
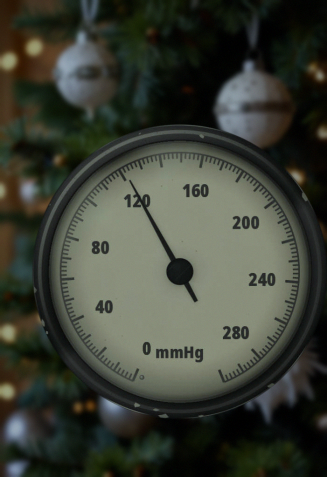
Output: 122
